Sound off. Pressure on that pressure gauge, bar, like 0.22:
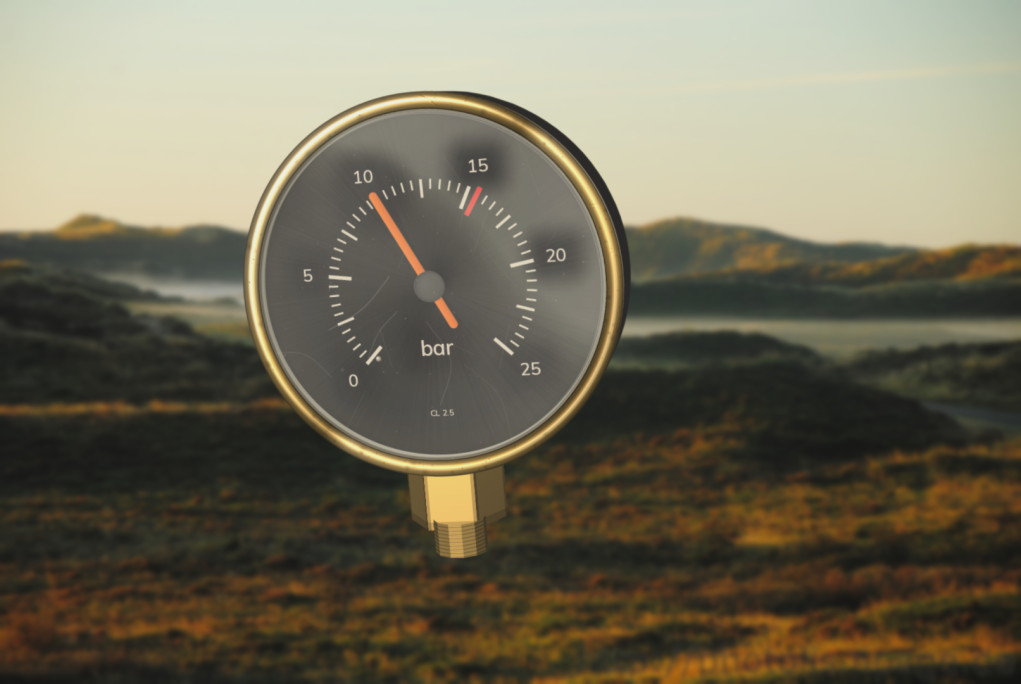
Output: 10
